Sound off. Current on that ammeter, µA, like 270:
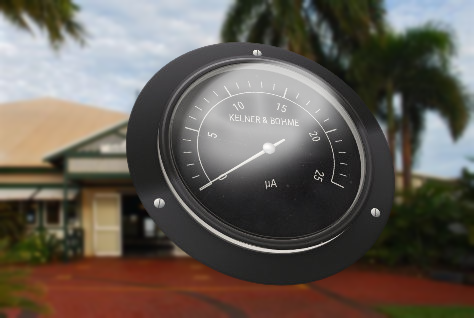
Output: 0
